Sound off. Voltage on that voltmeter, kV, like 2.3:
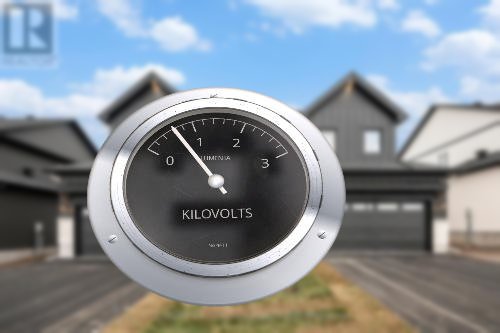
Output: 0.6
